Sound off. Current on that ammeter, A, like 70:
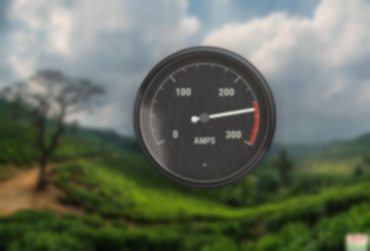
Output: 250
